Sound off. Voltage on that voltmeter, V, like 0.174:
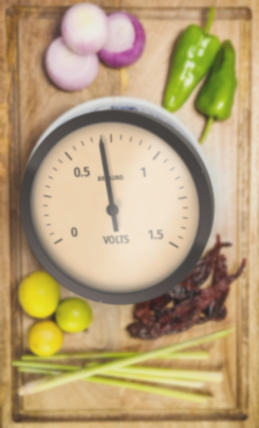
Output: 0.7
